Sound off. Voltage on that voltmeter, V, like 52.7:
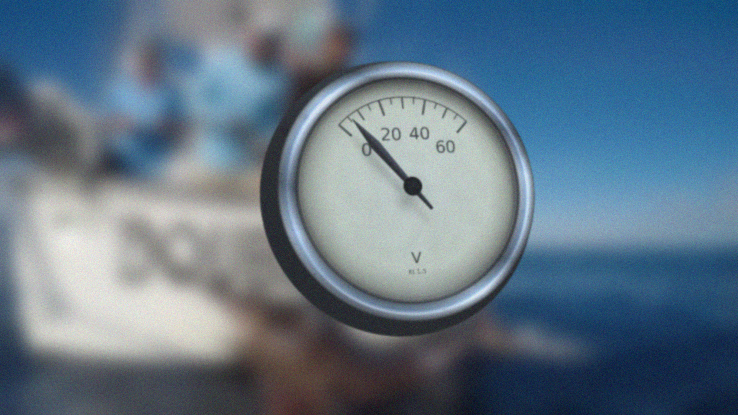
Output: 5
